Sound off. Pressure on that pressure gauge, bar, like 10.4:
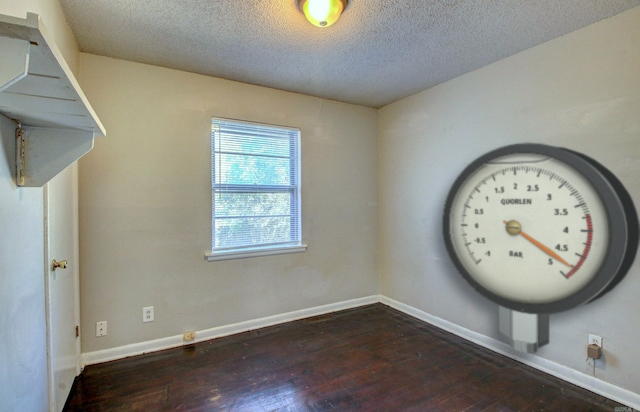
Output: 4.75
